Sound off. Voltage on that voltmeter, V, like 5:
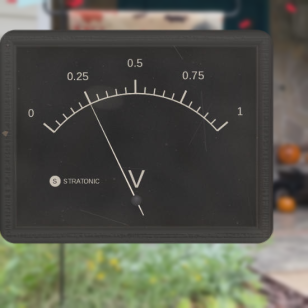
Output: 0.25
